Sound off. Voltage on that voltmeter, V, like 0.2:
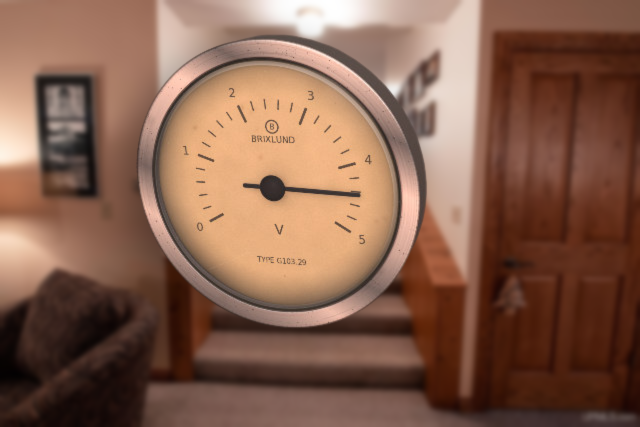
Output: 4.4
